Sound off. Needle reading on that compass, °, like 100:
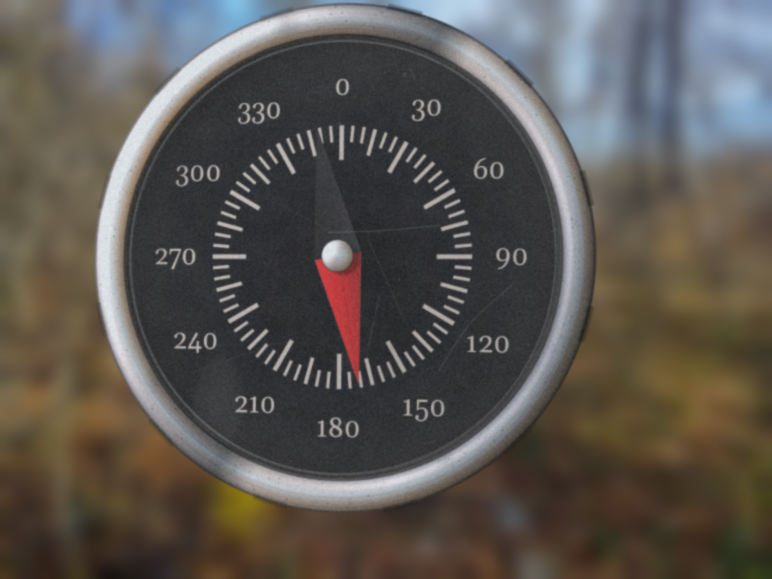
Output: 170
